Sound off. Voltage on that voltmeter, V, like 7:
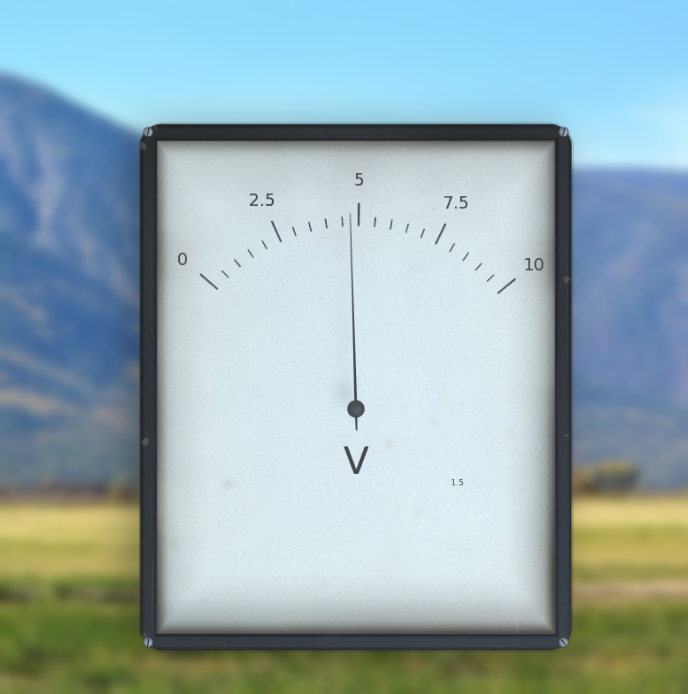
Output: 4.75
